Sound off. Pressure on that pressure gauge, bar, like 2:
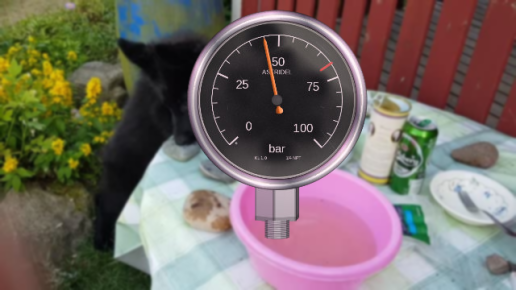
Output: 45
